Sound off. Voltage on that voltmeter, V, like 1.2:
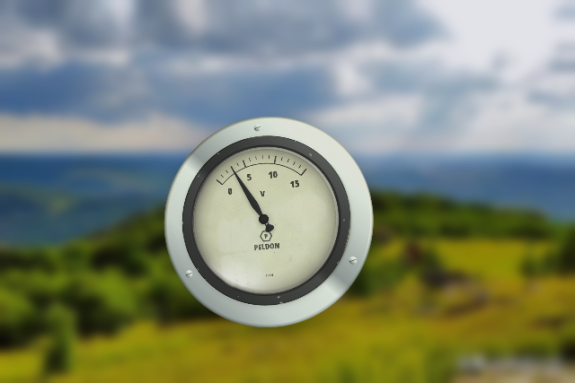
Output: 3
